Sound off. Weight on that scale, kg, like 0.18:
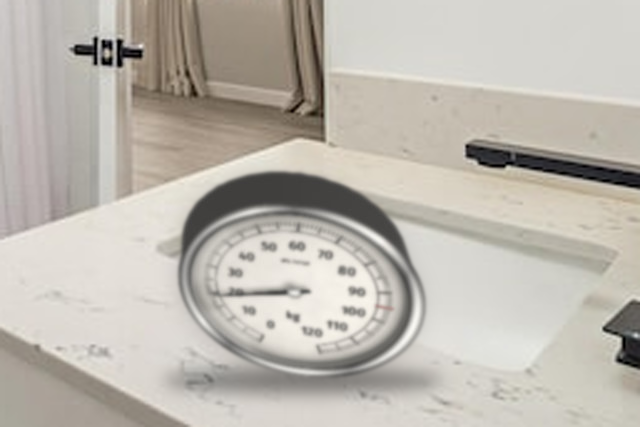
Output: 20
